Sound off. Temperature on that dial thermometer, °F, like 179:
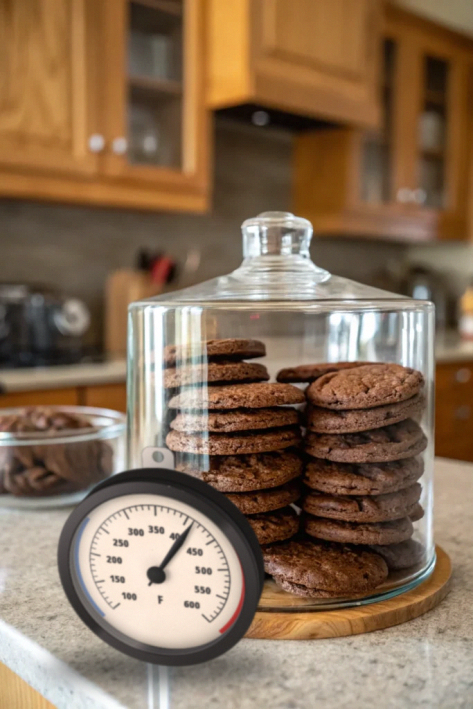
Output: 410
